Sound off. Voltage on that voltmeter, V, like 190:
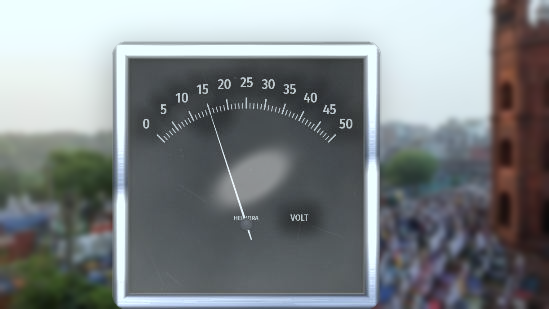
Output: 15
